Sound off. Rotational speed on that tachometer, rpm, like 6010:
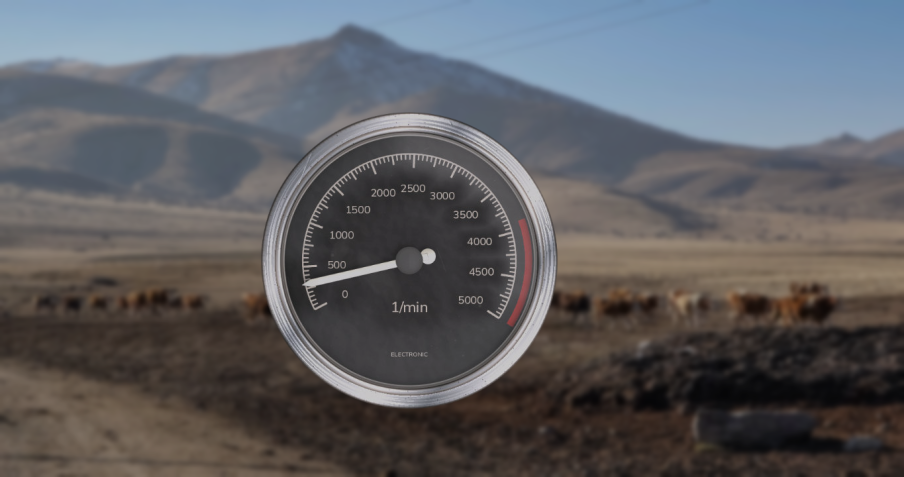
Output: 300
